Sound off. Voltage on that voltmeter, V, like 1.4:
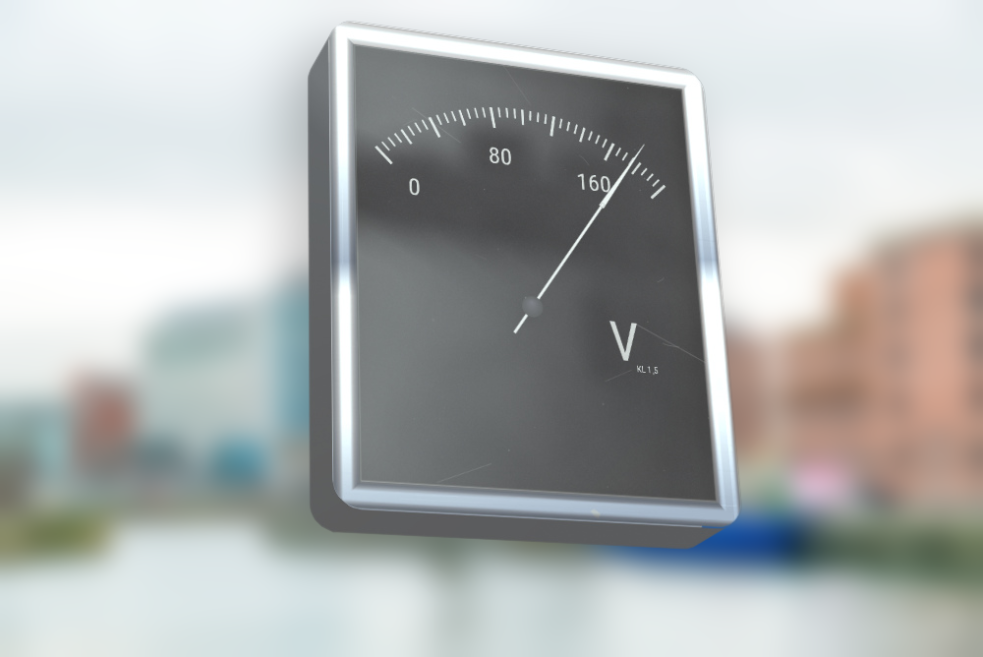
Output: 175
